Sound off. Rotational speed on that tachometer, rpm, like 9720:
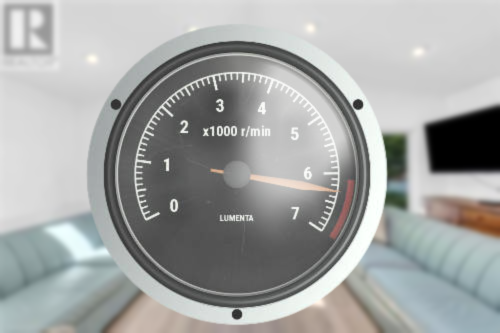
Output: 6300
